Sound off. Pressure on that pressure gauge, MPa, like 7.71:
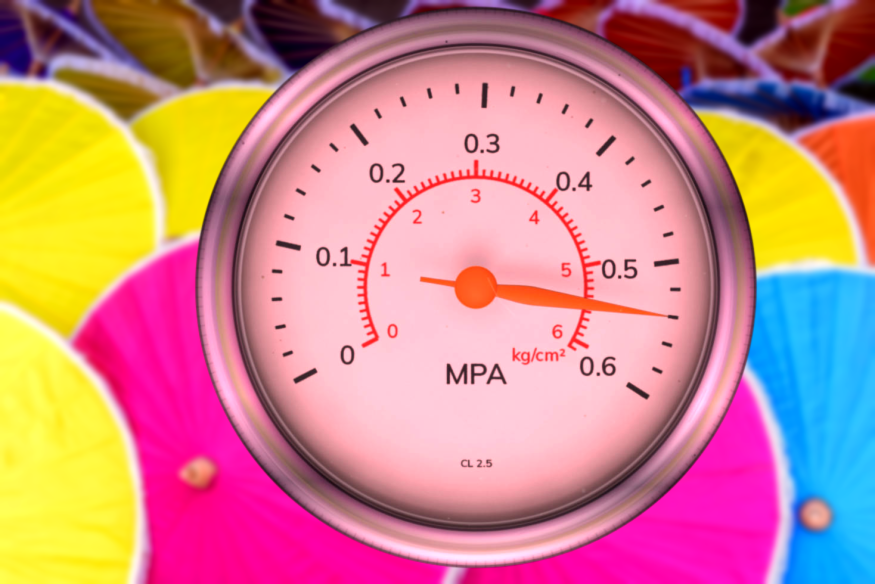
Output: 0.54
